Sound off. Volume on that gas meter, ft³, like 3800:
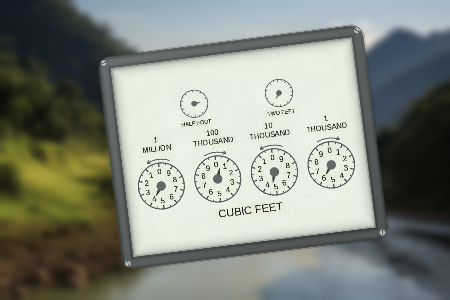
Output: 404600
